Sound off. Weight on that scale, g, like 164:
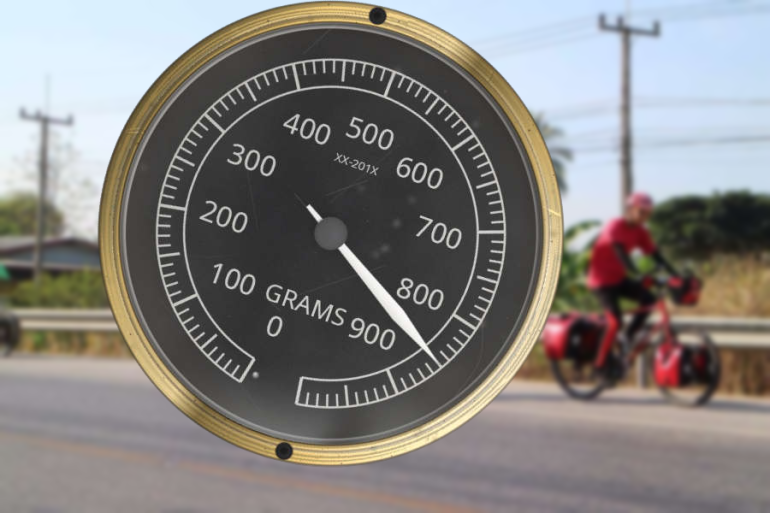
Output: 850
